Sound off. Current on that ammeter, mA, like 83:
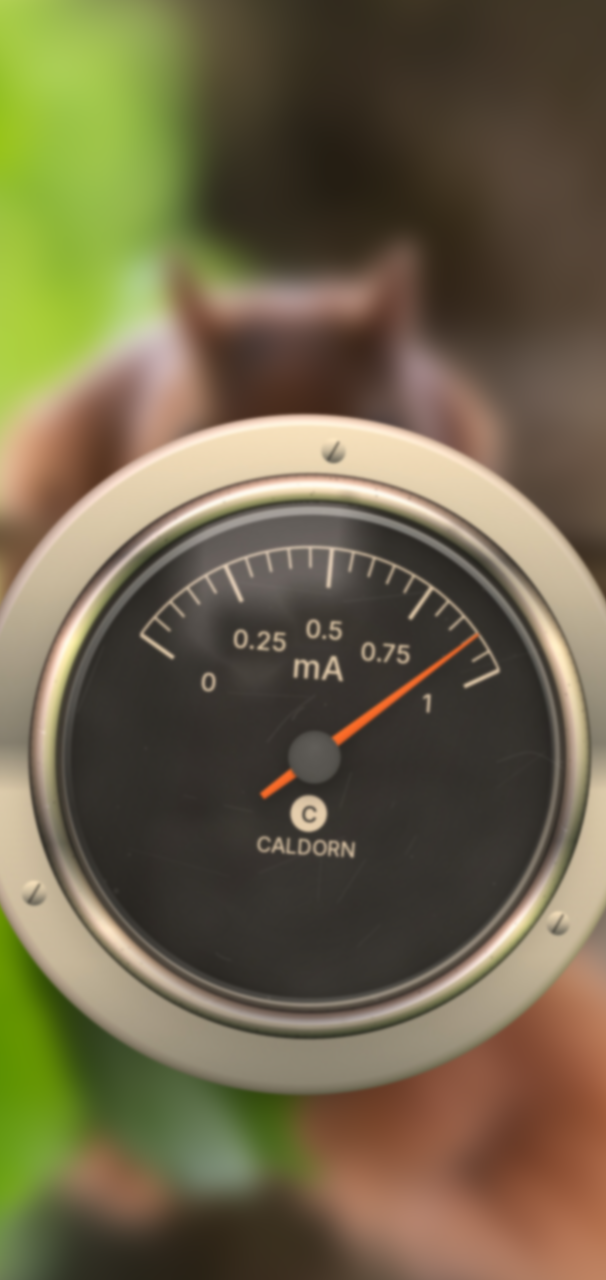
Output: 0.9
